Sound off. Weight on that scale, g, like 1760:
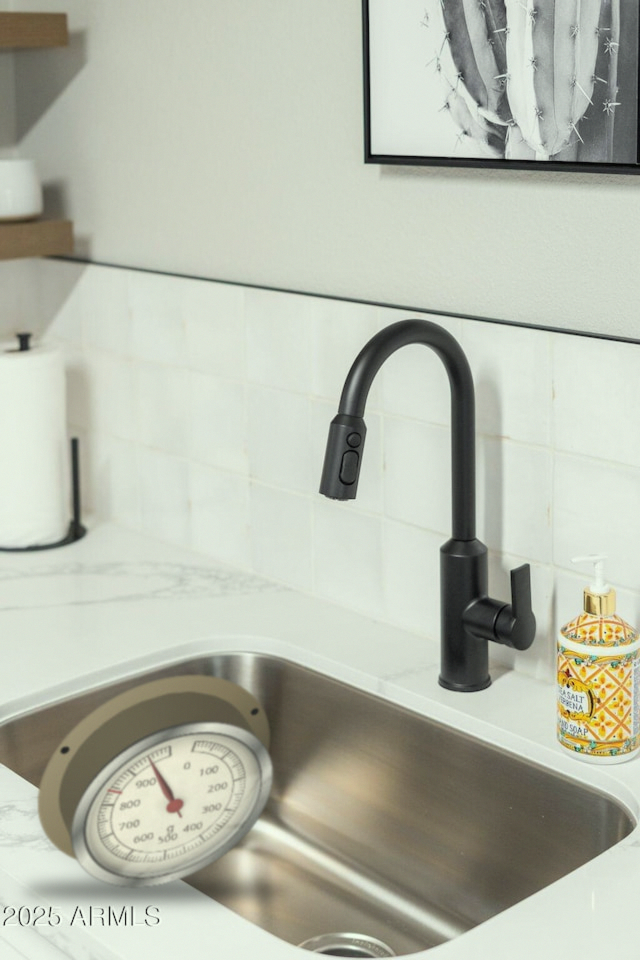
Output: 950
